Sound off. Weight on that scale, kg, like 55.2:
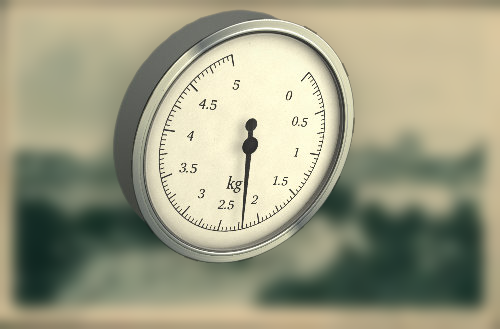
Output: 2.25
